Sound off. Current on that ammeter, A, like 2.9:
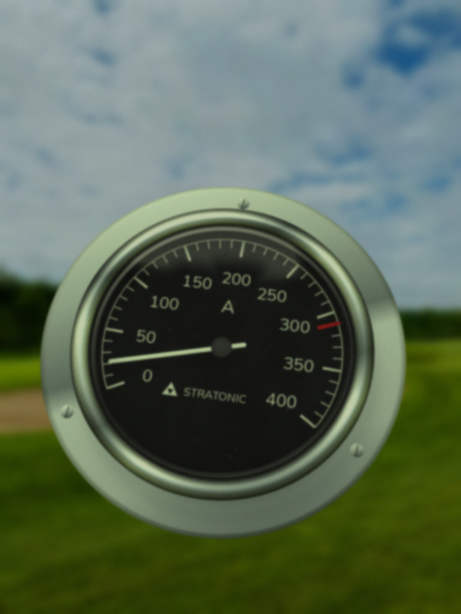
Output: 20
